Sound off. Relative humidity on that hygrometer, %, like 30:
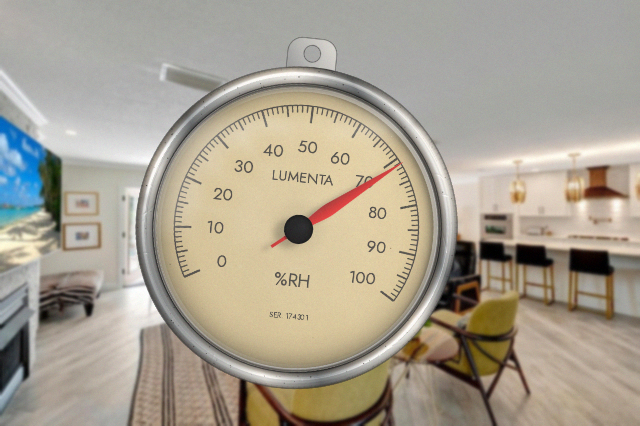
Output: 71
